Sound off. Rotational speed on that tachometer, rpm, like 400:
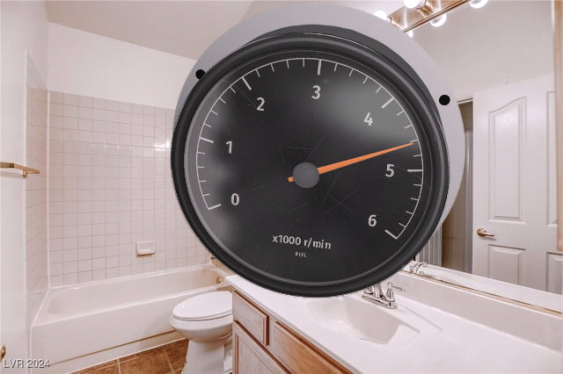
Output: 4600
